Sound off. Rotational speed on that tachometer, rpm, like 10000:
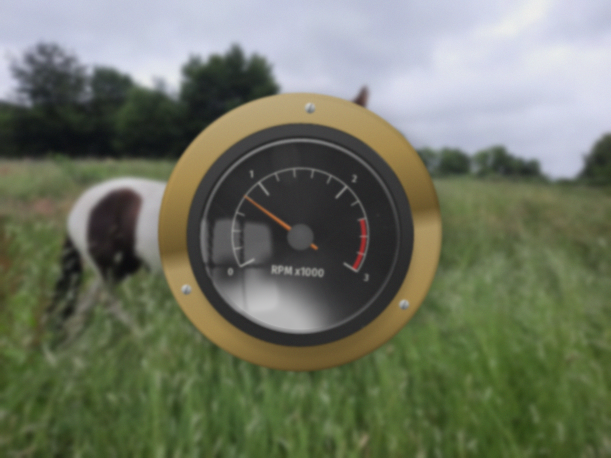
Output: 800
